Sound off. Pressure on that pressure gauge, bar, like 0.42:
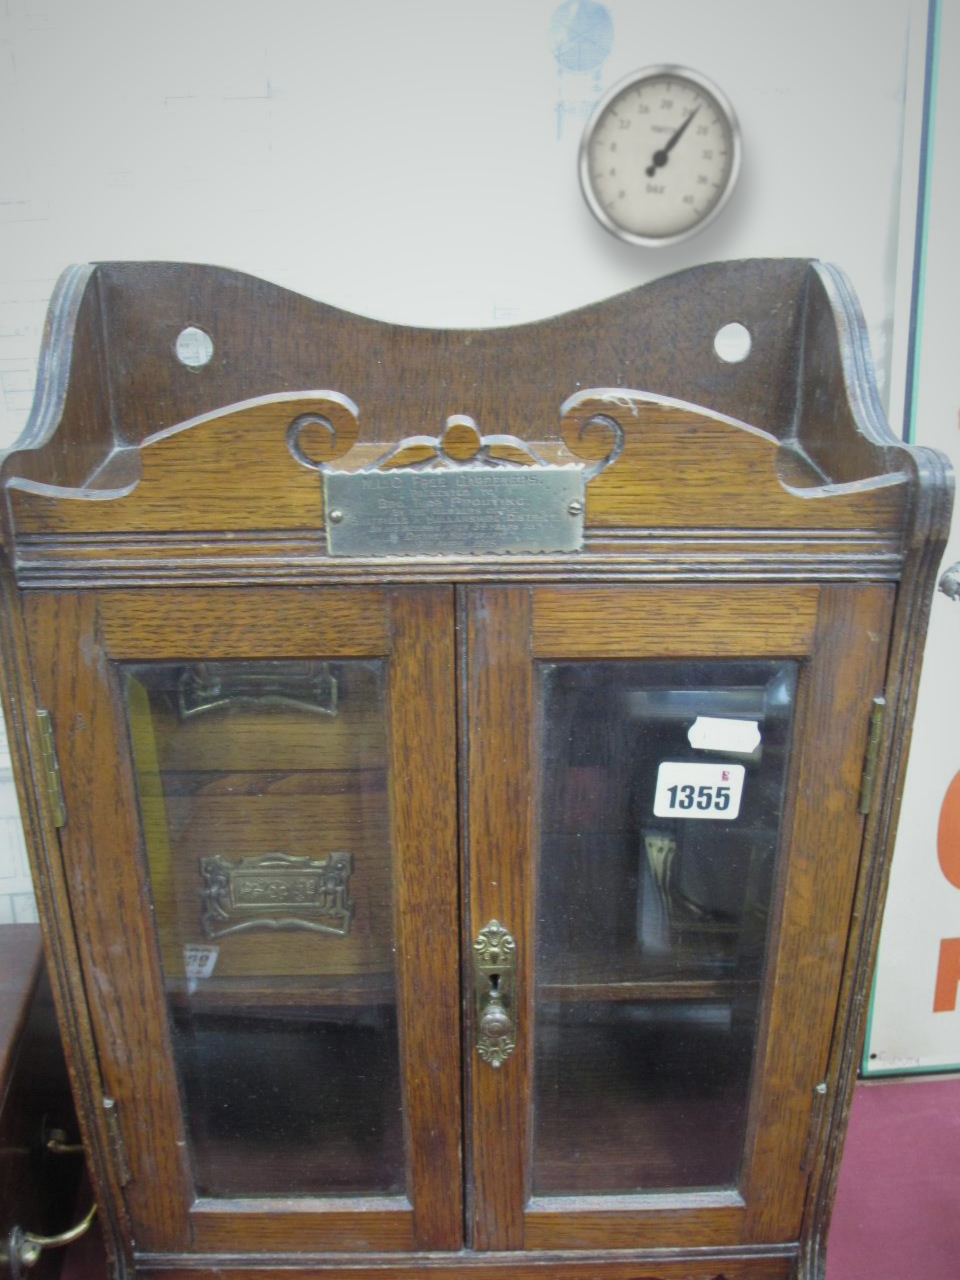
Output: 25
